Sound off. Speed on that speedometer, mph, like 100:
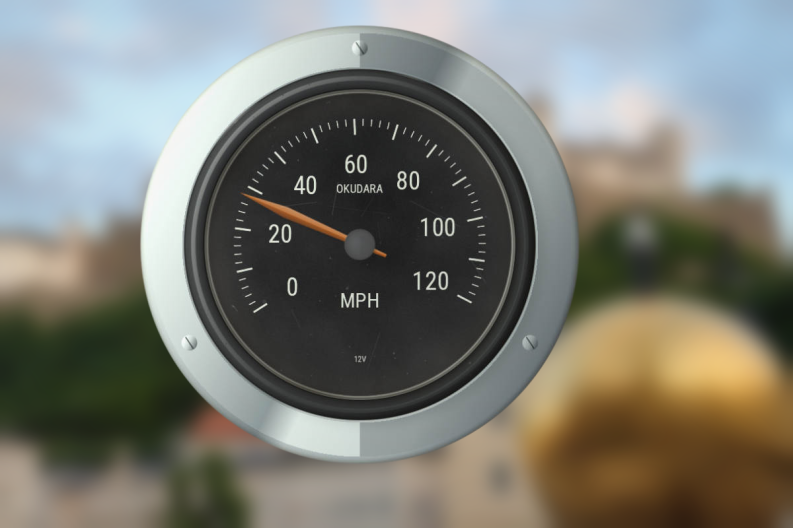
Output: 28
